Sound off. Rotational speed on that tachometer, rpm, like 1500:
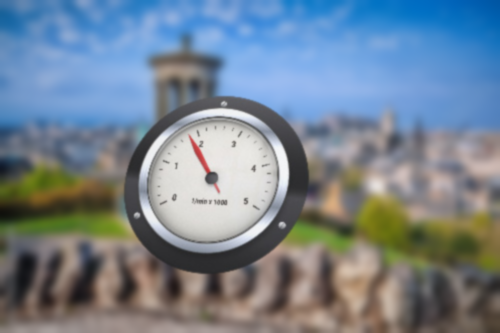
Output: 1800
